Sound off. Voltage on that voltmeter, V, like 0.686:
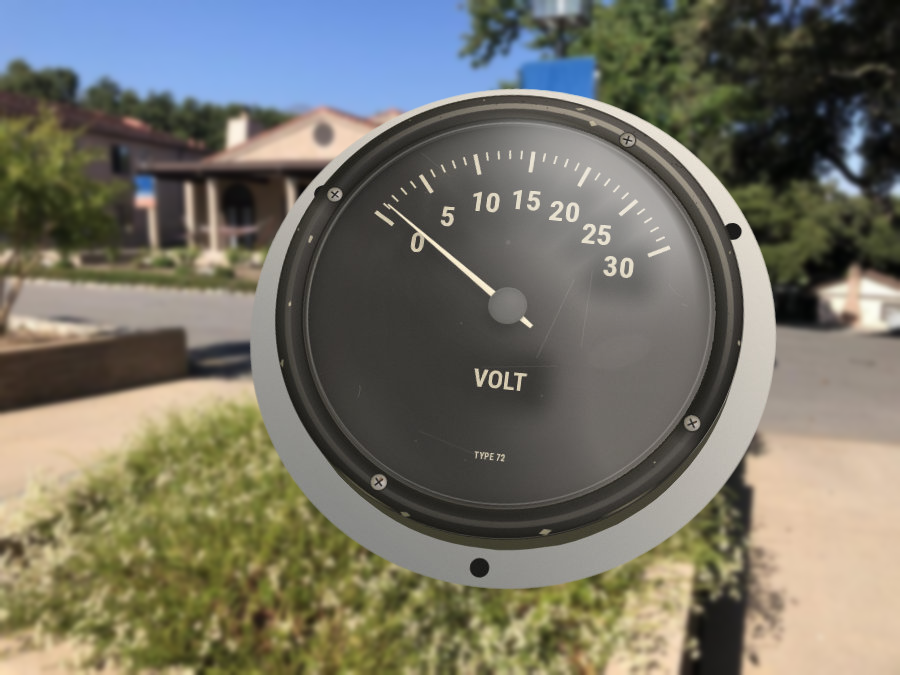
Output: 1
